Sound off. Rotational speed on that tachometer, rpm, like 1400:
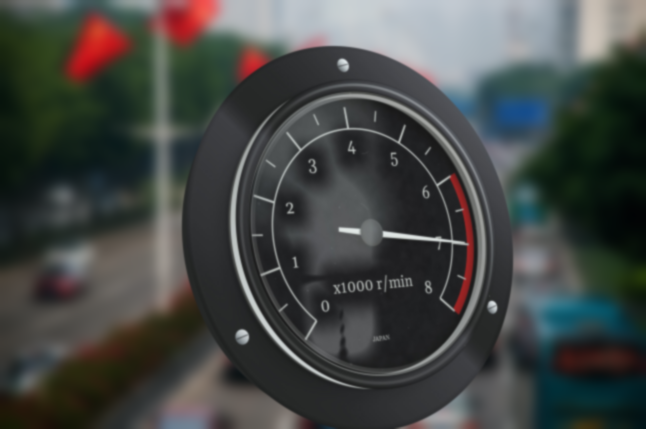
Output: 7000
